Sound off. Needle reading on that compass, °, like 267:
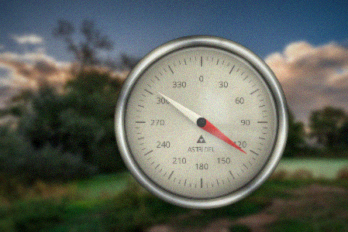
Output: 125
